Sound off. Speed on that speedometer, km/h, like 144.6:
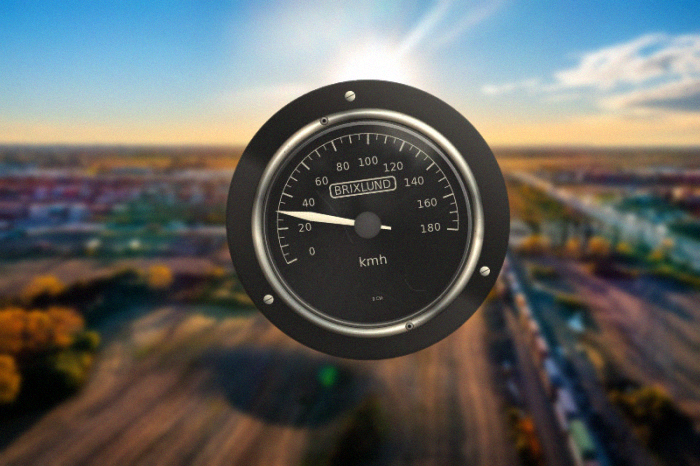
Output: 30
